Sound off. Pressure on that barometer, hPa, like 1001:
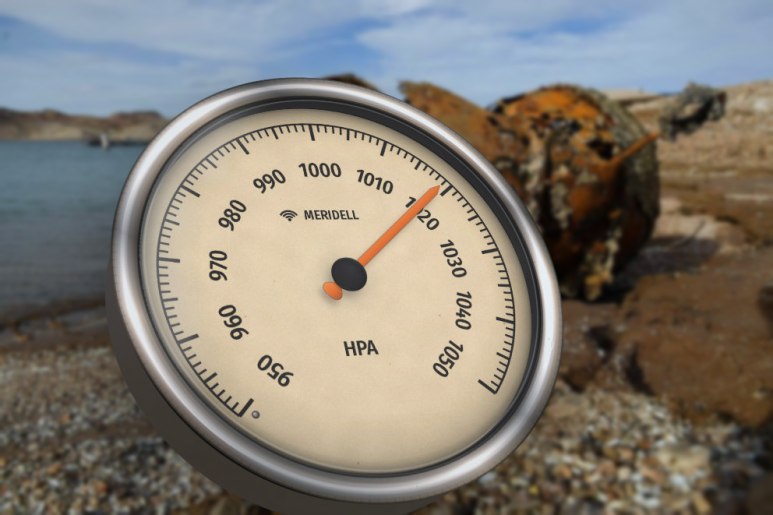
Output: 1019
